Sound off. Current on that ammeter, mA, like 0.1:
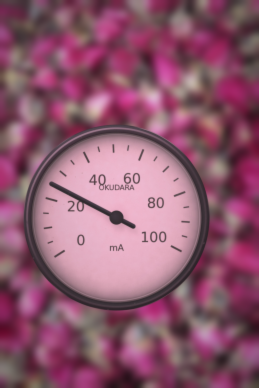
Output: 25
